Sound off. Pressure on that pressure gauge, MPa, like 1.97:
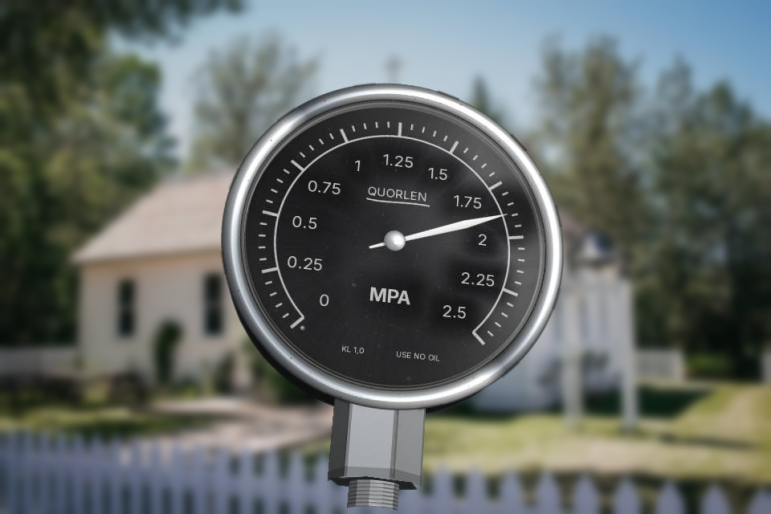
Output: 1.9
